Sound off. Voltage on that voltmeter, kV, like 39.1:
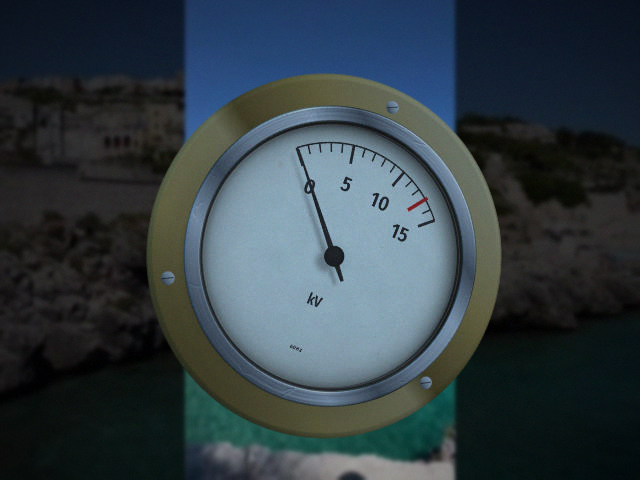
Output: 0
